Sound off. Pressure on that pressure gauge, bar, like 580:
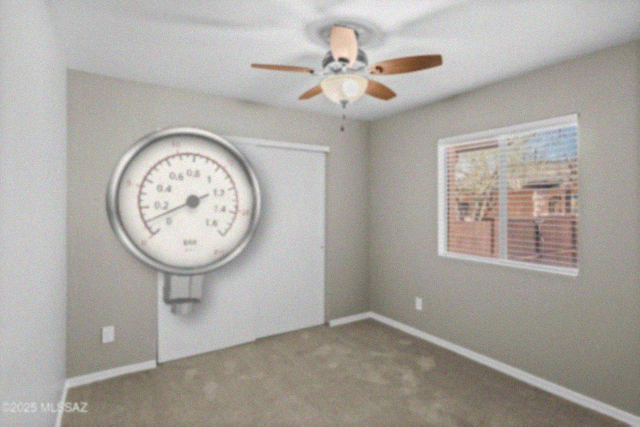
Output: 0.1
